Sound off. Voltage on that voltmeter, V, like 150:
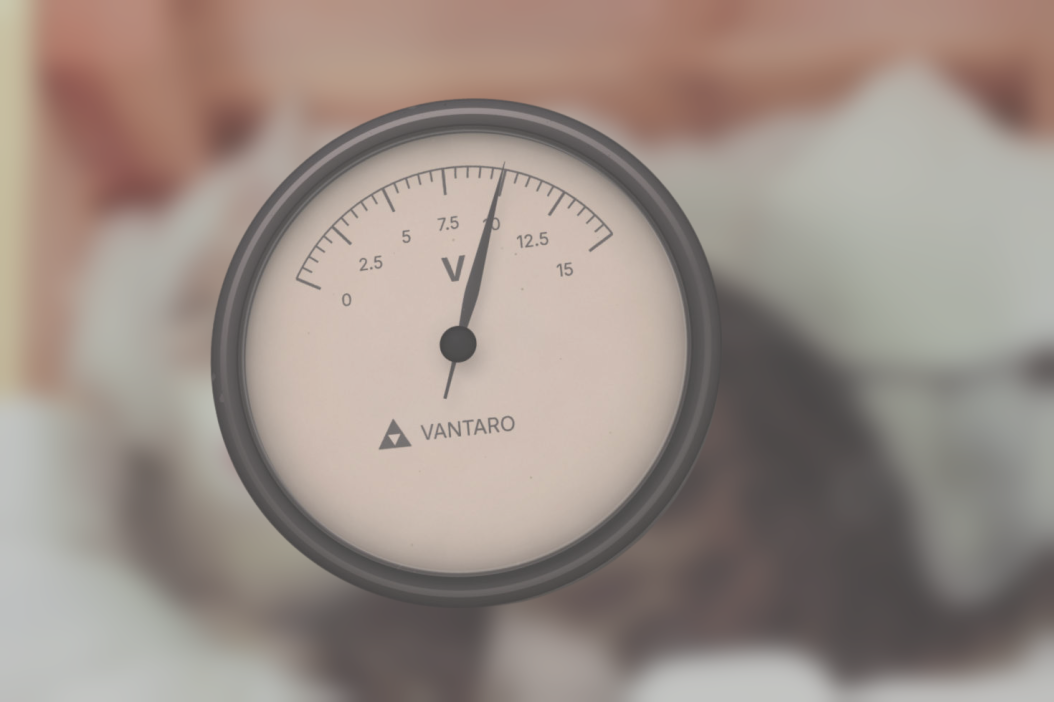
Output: 10
